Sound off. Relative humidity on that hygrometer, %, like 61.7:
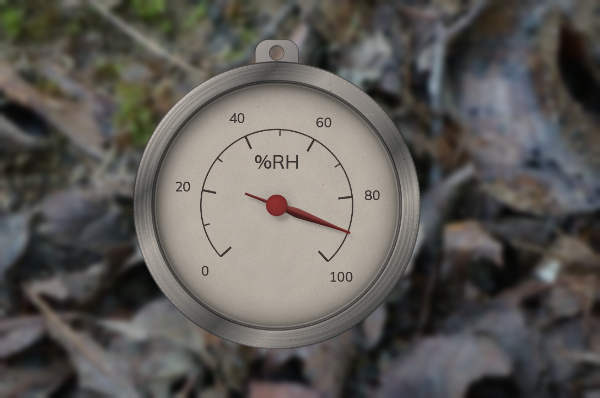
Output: 90
